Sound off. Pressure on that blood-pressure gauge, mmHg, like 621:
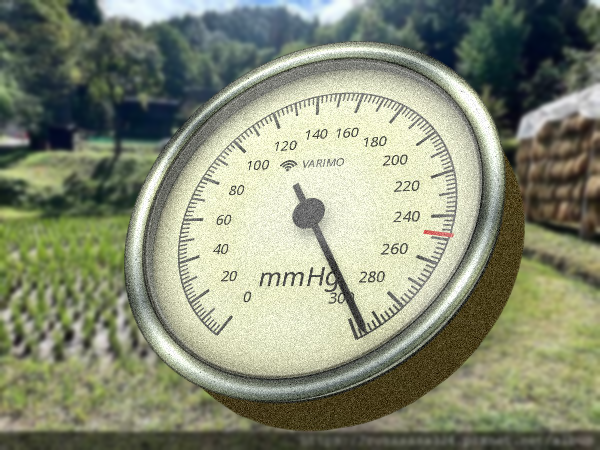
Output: 296
